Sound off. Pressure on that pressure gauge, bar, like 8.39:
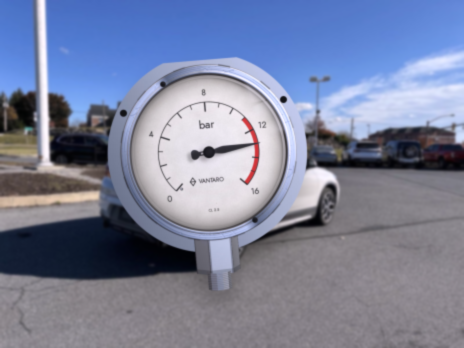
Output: 13
